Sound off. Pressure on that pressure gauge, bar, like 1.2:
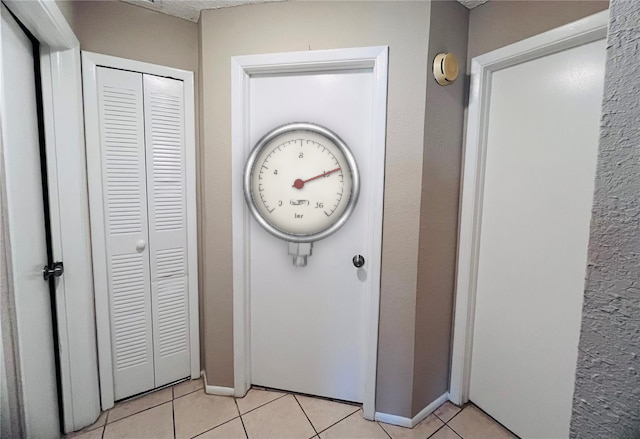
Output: 12
